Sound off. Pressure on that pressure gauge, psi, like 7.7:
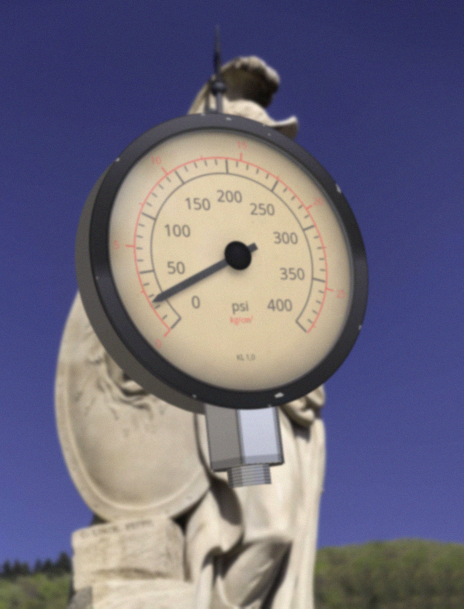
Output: 25
